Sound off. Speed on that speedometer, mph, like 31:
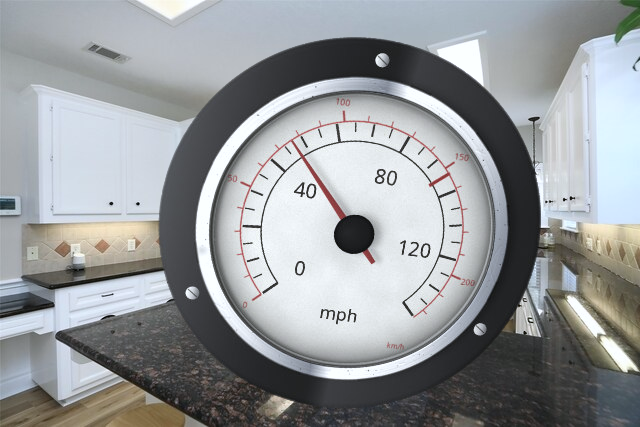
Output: 47.5
